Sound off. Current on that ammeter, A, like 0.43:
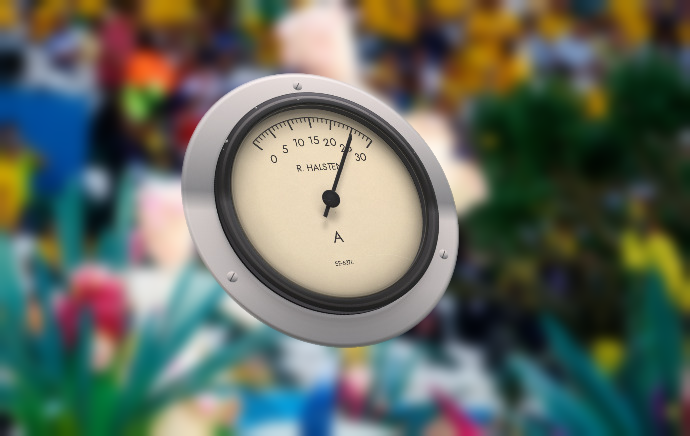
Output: 25
